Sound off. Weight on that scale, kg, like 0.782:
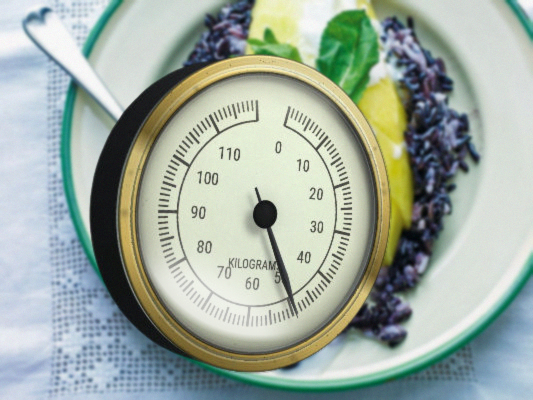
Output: 50
